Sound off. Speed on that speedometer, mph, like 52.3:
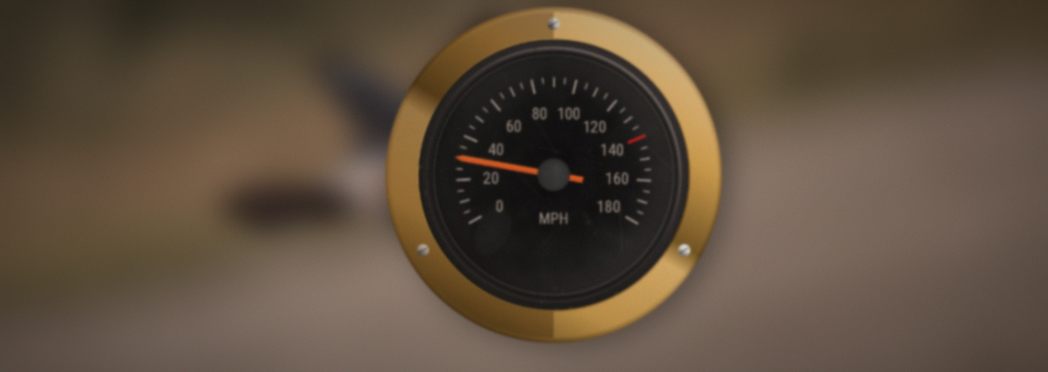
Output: 30
